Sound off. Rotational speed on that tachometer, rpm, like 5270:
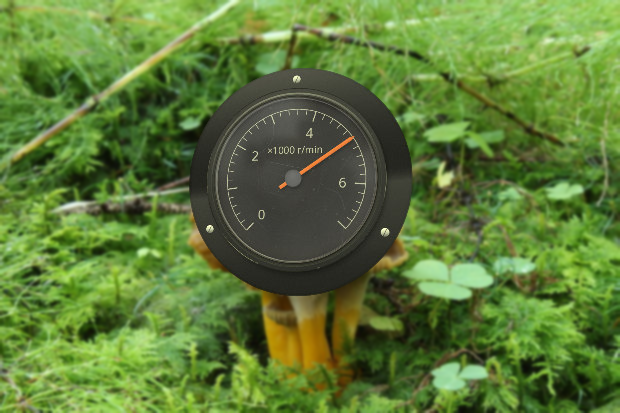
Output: 5000
